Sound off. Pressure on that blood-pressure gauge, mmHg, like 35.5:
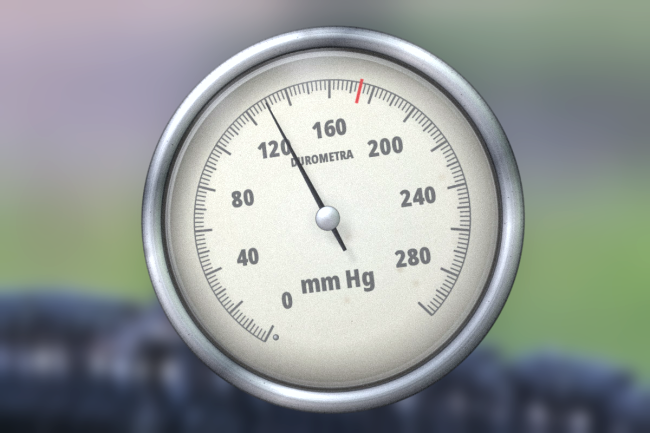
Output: 130
